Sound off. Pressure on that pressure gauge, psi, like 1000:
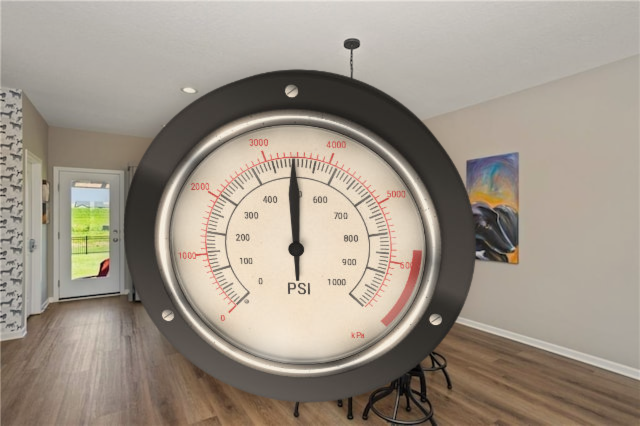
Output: 500
